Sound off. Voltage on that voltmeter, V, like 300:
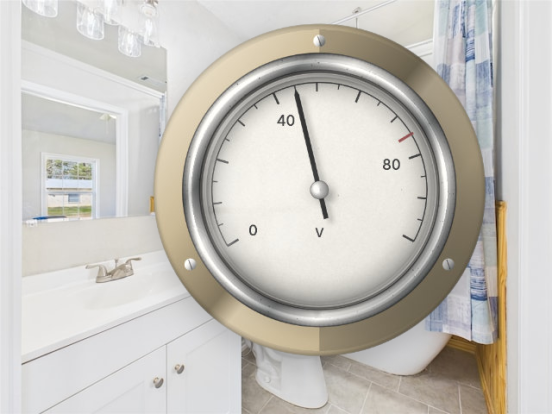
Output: 45
